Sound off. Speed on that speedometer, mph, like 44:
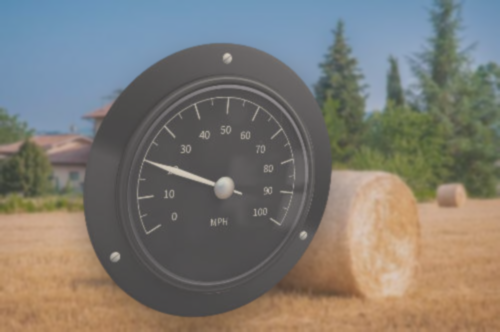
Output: 20
